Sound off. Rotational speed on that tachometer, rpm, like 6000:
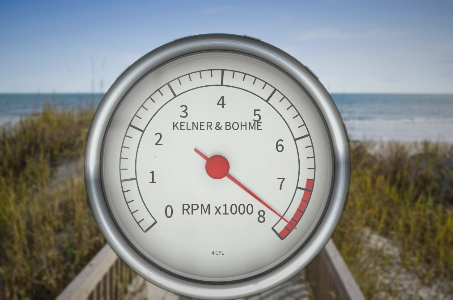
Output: 7700
